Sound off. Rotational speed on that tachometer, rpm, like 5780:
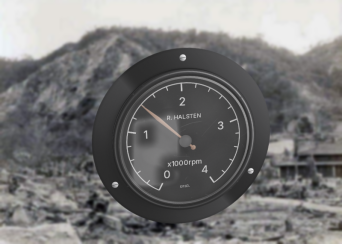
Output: 1400
